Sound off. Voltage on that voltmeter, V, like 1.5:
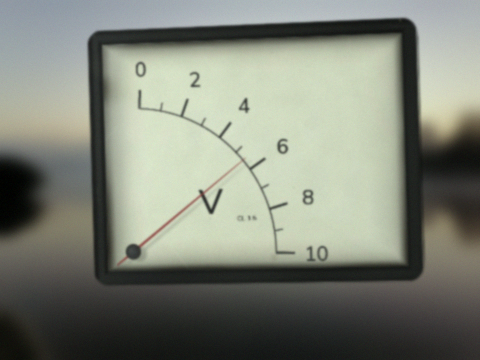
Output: 5.5
